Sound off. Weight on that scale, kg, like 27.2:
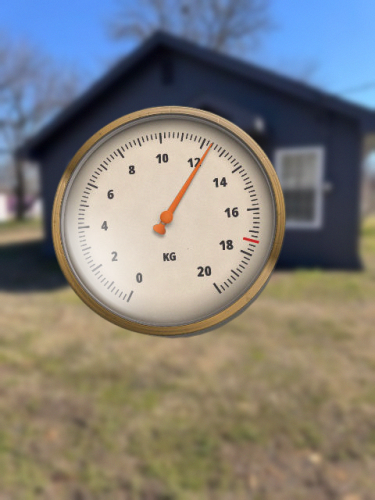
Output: 12.4
